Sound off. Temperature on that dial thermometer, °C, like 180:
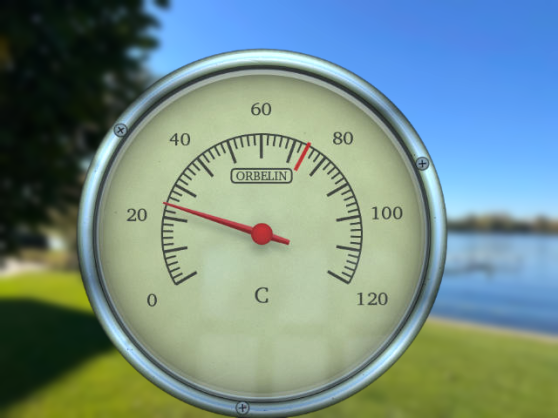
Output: 24
